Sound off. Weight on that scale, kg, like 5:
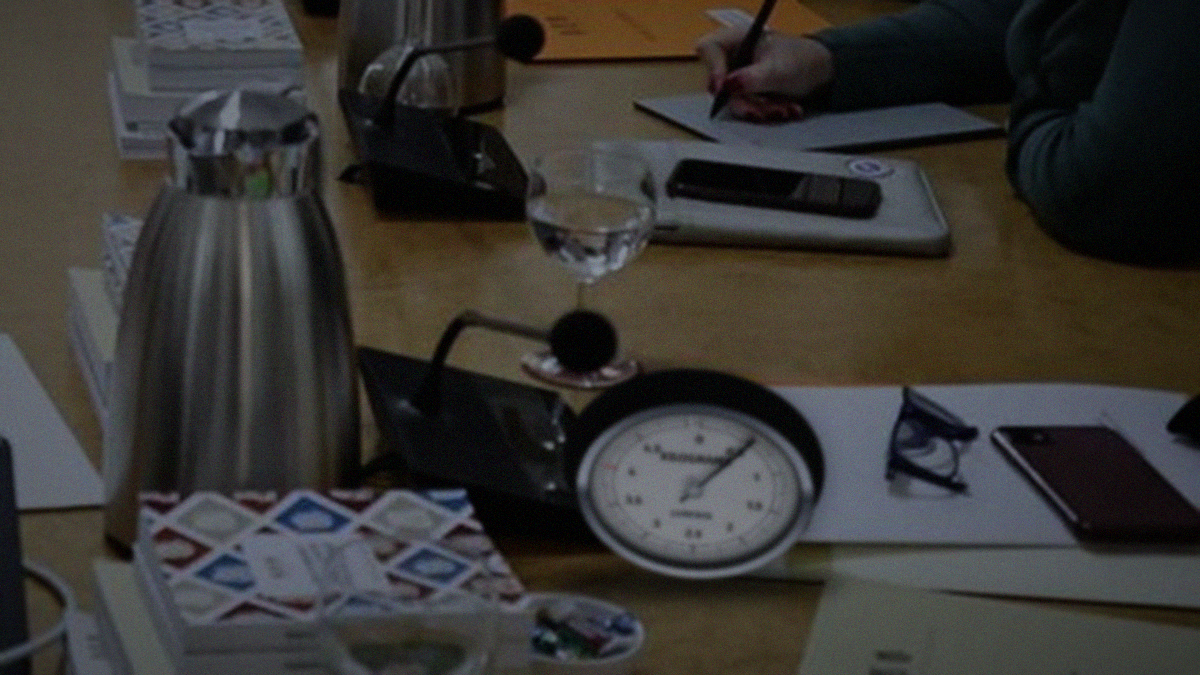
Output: 0.5
